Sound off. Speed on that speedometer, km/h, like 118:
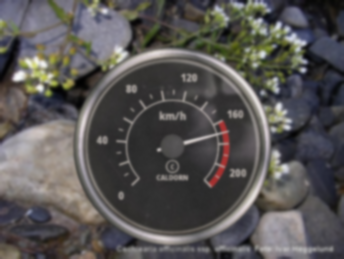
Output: 170
